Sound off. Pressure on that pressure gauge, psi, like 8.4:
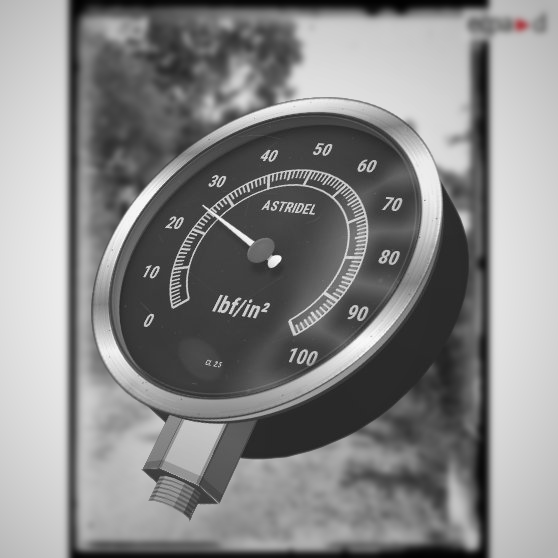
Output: 25
